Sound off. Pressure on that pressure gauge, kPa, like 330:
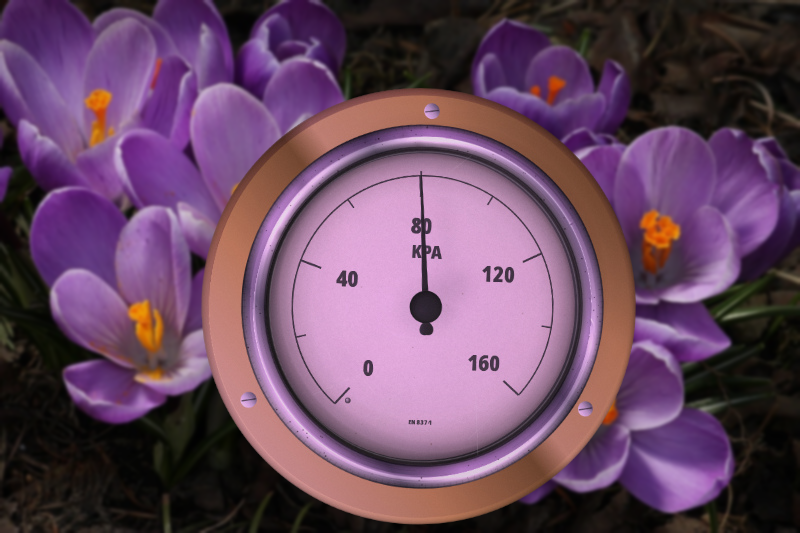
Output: 80
